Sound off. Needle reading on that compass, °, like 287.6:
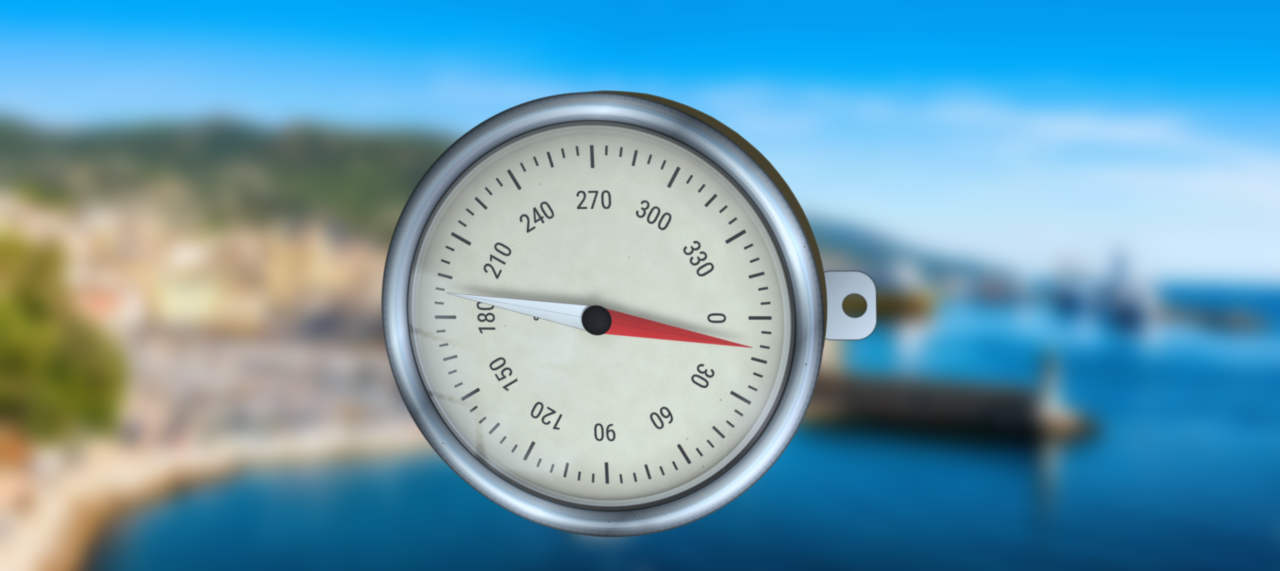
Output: 10
